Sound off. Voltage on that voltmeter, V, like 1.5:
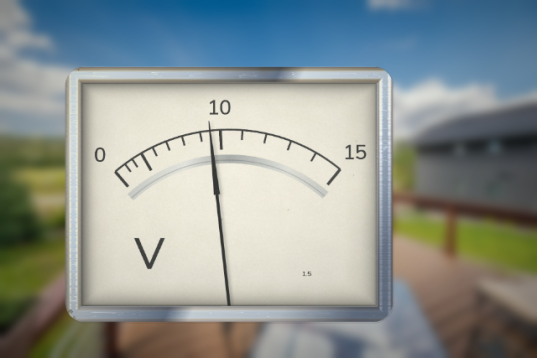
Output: 9.5
